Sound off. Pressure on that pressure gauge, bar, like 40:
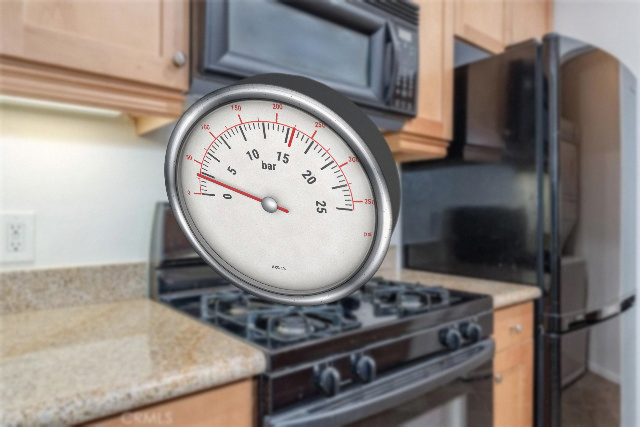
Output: 2.5
